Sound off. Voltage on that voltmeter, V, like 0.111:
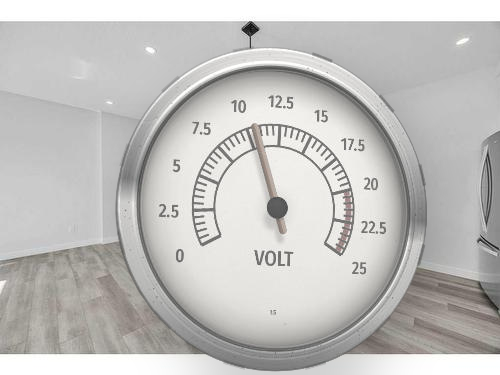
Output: 10.5
